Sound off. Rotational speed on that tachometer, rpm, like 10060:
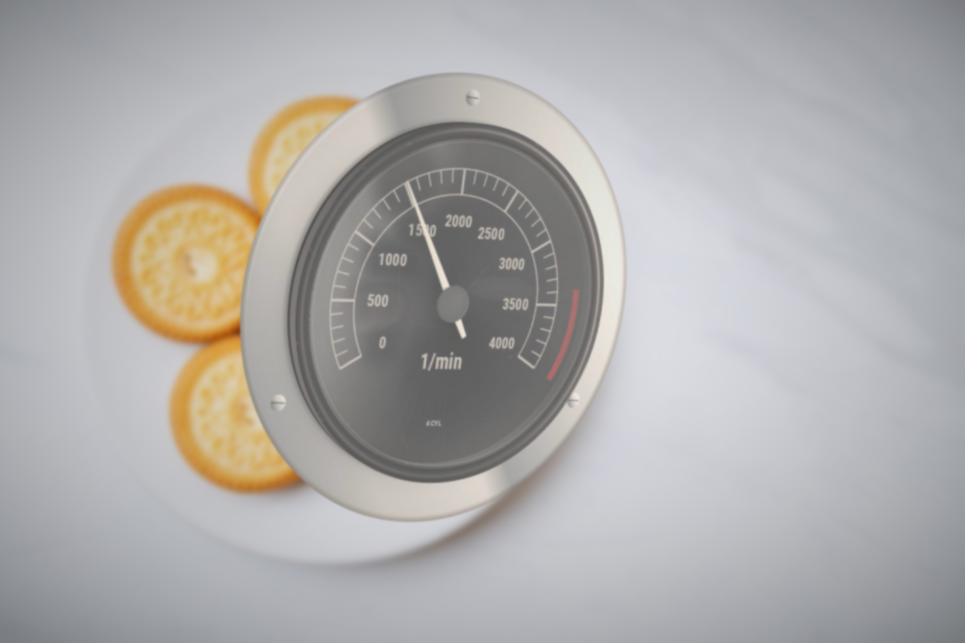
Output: 1500
